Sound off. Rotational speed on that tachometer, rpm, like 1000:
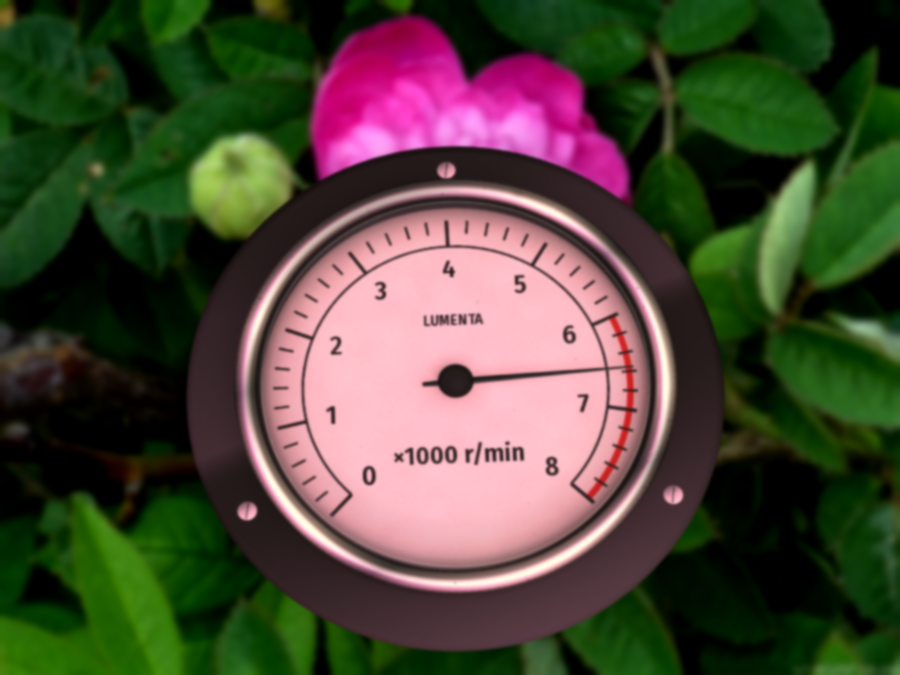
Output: 6600
